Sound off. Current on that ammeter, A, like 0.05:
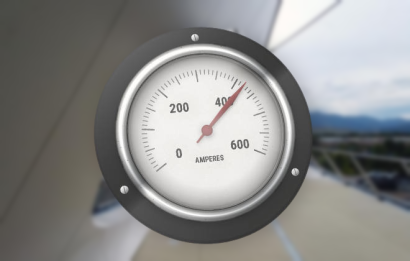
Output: 420
